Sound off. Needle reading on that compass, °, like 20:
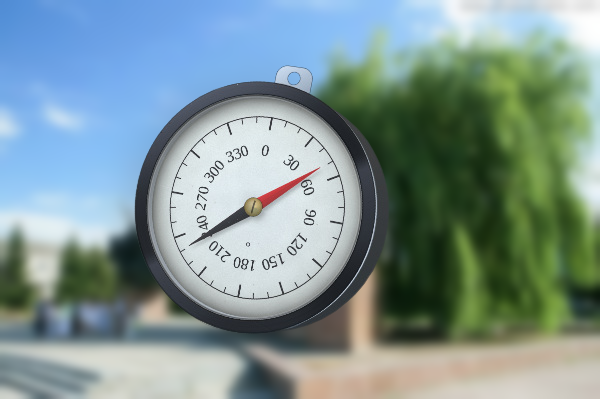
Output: 50
